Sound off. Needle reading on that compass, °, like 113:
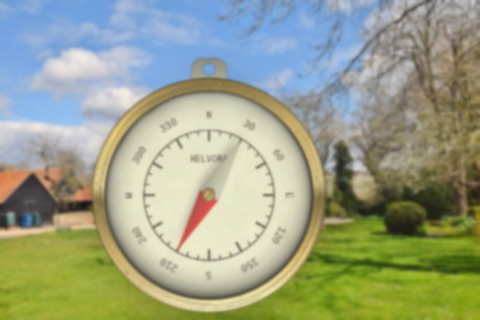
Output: 210
